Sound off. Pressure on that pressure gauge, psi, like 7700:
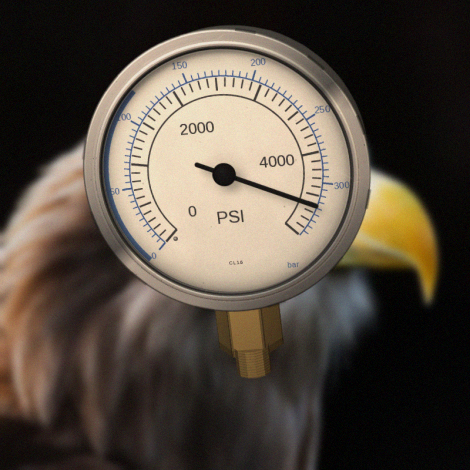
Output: 4600
